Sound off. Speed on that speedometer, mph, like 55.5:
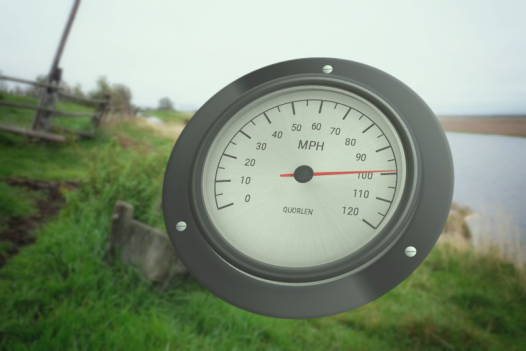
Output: 100
